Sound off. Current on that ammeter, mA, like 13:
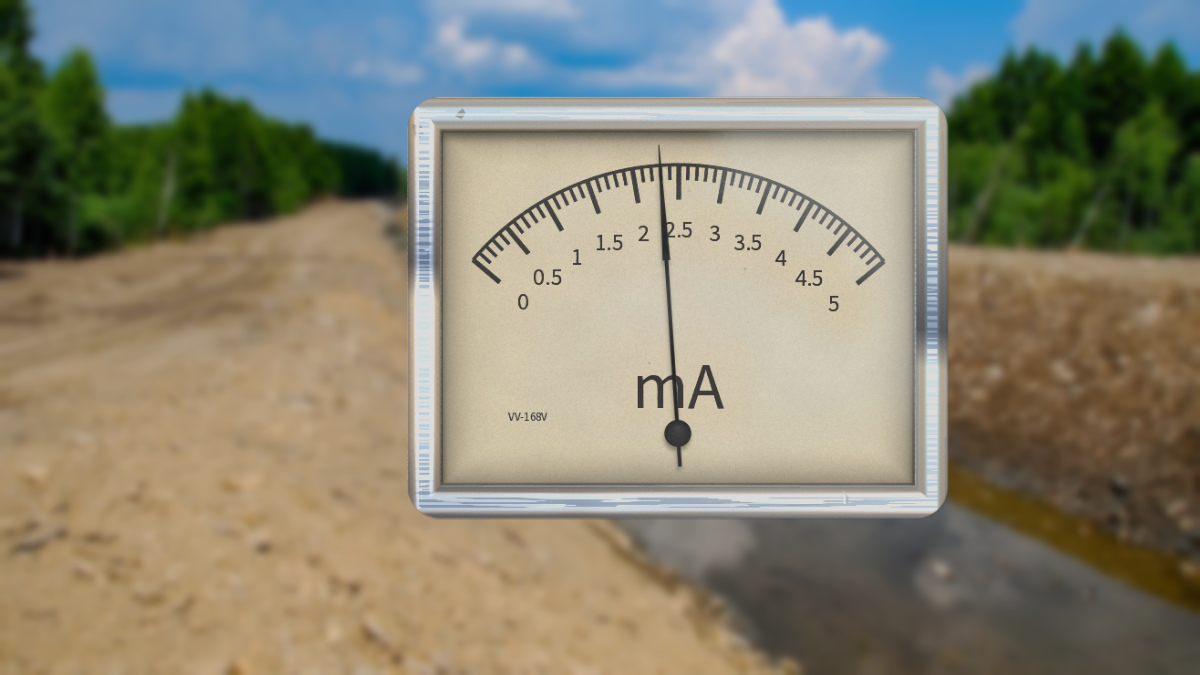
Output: 2.3
